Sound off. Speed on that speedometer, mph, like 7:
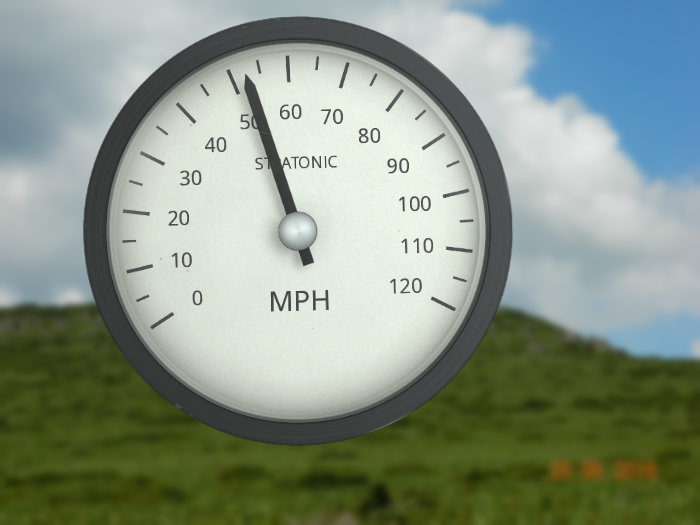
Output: 52.5
